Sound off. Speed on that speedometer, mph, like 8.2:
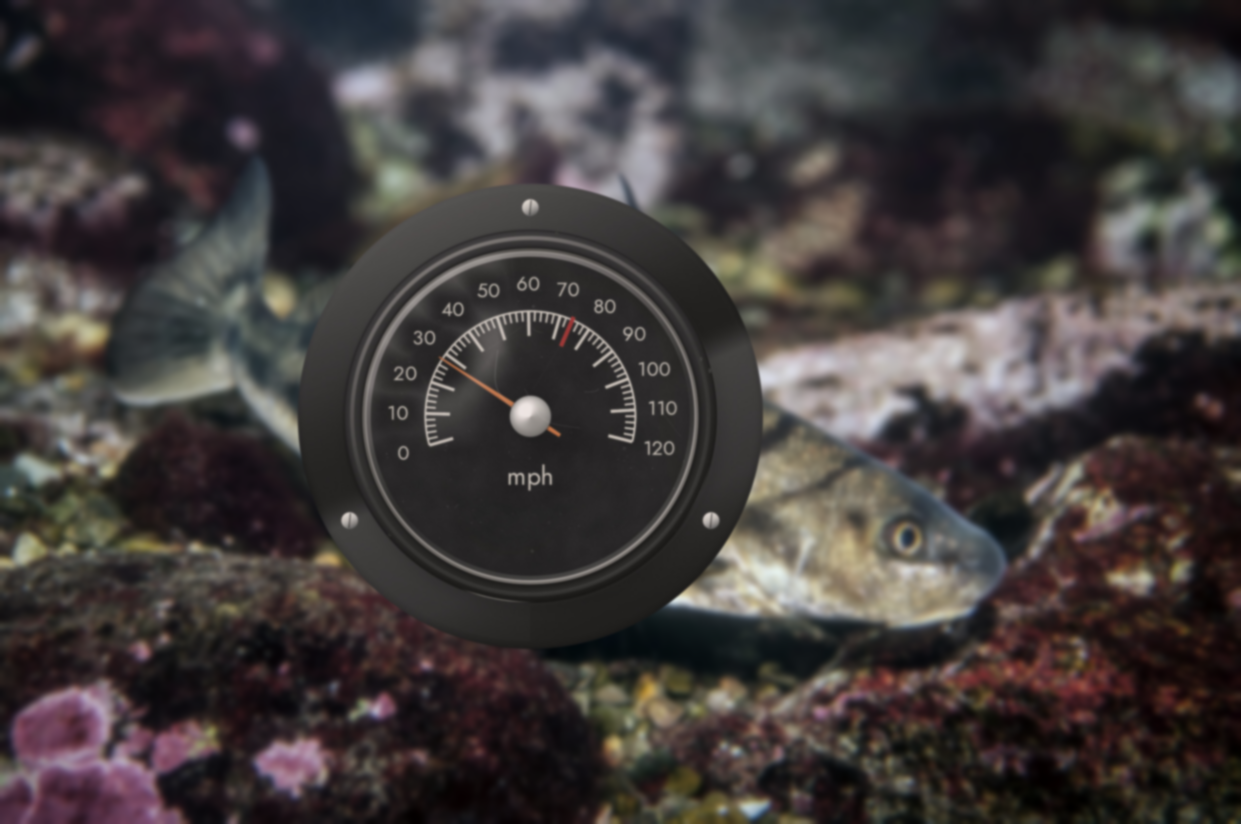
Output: 28
